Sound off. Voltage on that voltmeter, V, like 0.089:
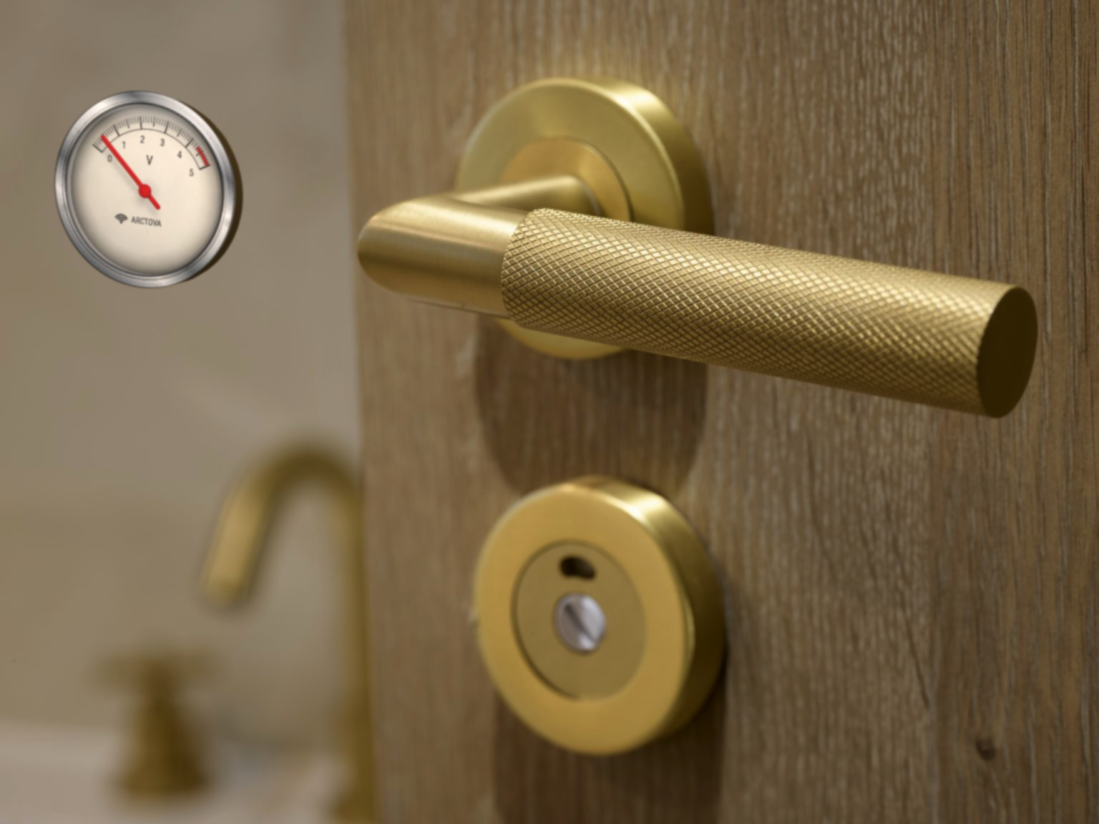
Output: 0.5
